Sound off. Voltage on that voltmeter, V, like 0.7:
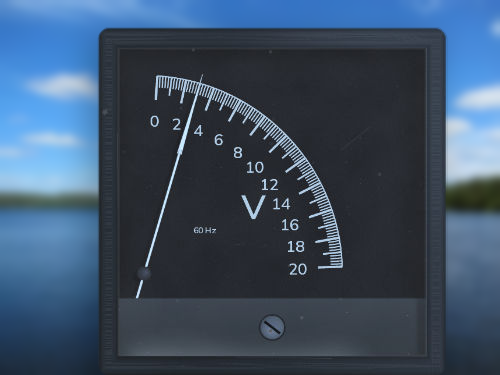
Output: 3
